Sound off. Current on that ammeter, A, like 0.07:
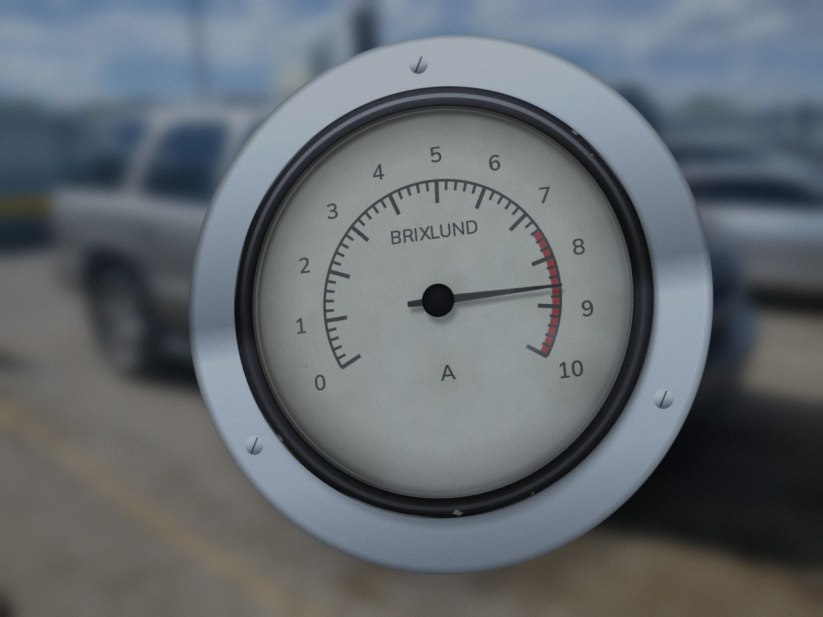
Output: 8.6
